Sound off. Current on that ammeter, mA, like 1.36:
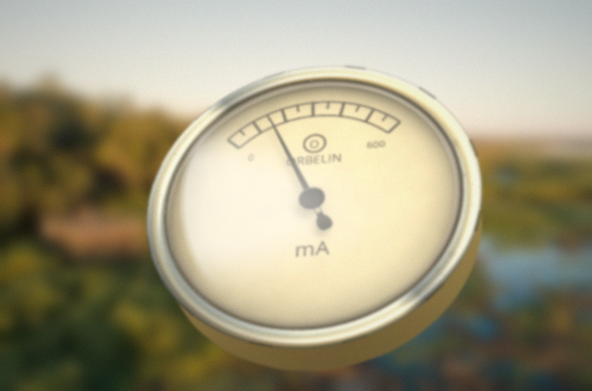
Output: 150
